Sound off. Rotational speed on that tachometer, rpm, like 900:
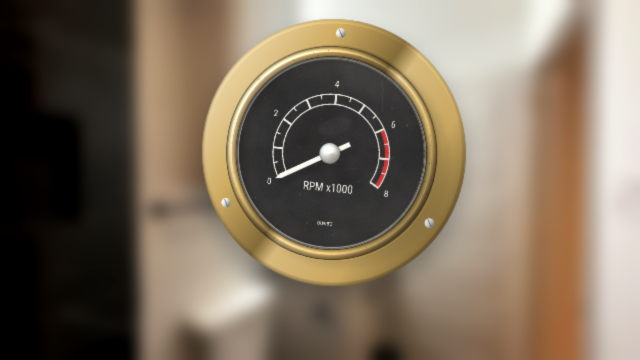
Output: 0
